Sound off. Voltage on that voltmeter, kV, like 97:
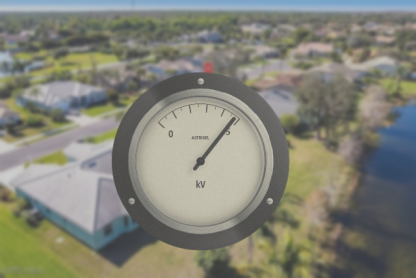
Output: 4.75
